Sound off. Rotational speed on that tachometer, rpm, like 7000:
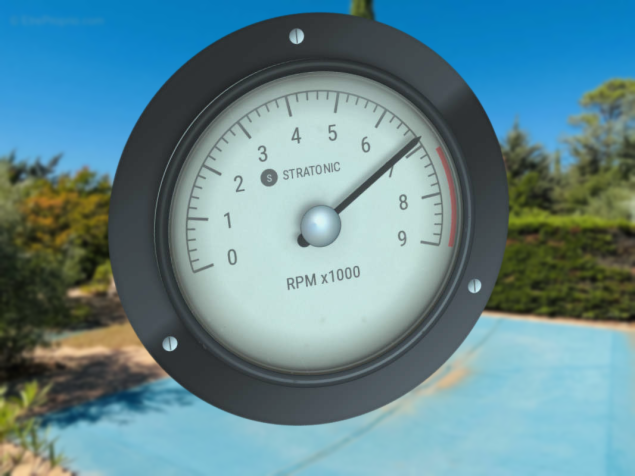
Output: 6800
